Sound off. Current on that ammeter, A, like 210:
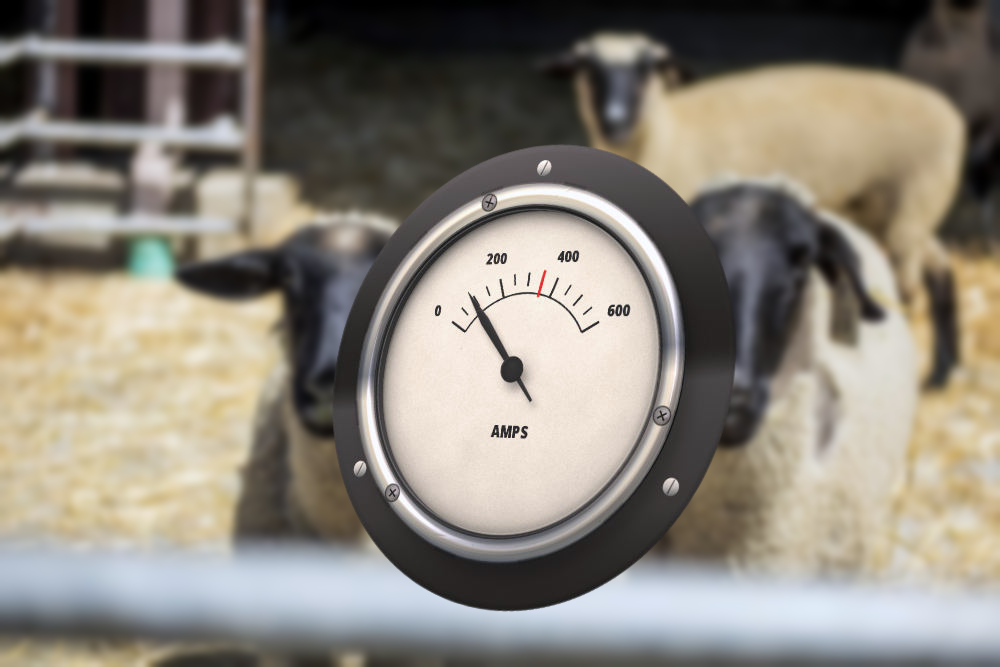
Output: 100
